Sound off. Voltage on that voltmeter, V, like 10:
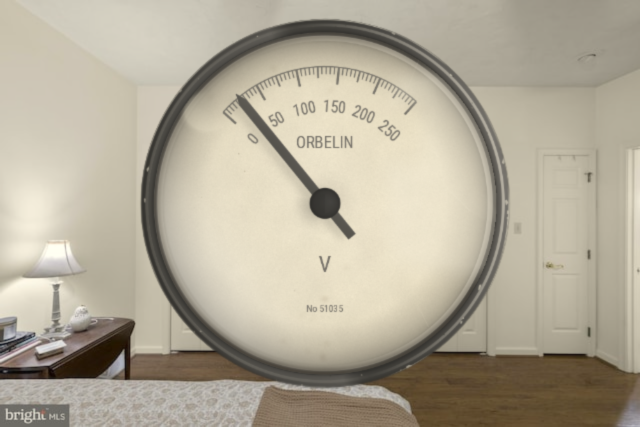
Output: 25
